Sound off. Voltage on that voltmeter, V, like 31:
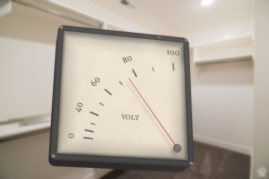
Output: 75
